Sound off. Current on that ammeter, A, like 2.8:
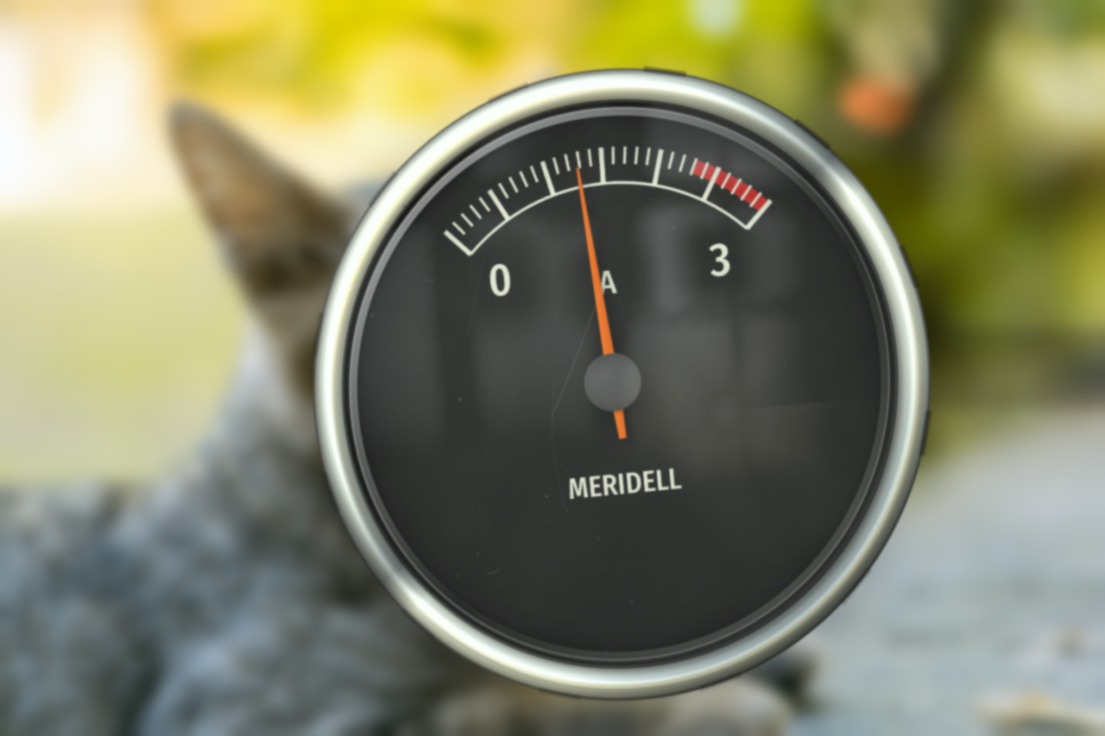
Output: 1.3
